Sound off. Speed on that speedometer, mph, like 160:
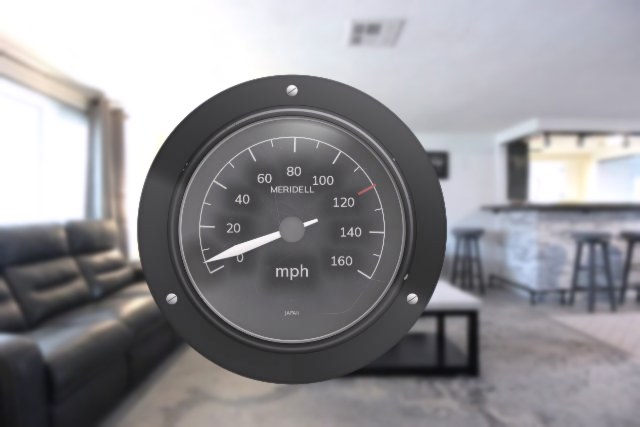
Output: 5
